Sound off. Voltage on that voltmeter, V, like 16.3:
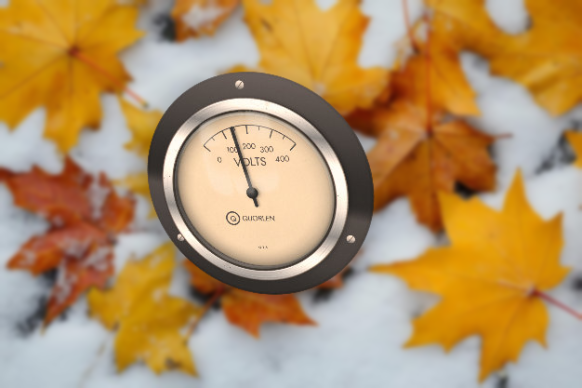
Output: 150
